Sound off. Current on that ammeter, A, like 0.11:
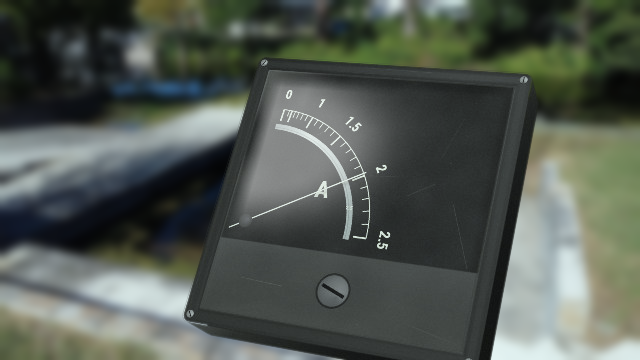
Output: 2
